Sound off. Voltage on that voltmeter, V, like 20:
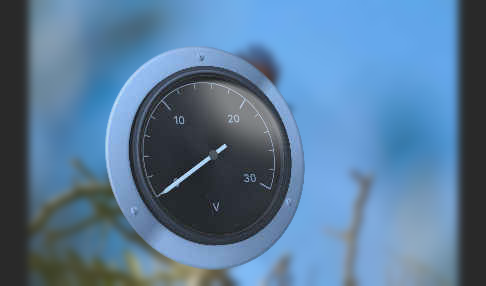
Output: 0
